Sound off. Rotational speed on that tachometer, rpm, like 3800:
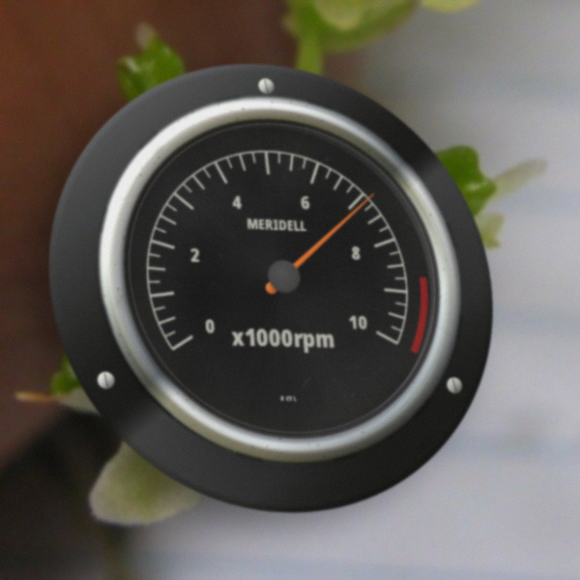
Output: 7125
